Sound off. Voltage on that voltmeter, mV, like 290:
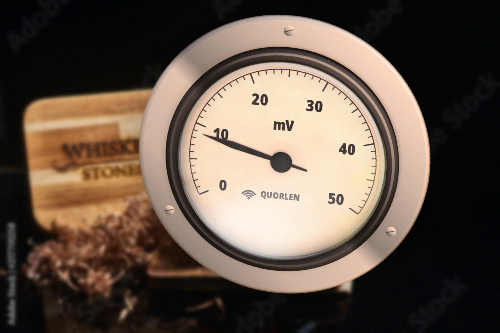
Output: 9
